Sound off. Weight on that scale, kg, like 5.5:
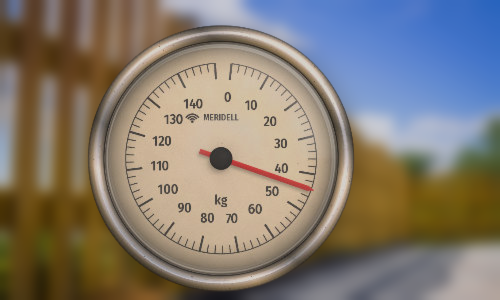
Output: 44
